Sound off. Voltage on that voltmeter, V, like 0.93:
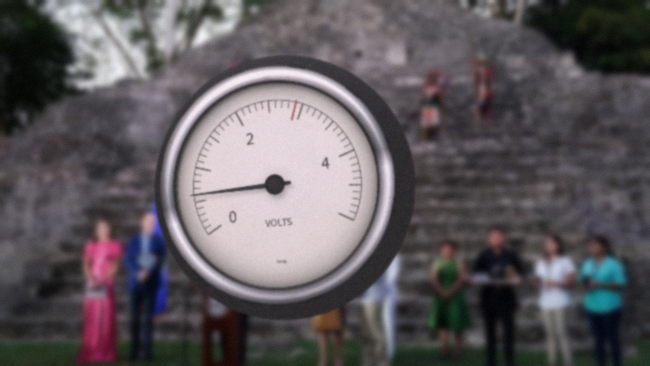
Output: 0.6
